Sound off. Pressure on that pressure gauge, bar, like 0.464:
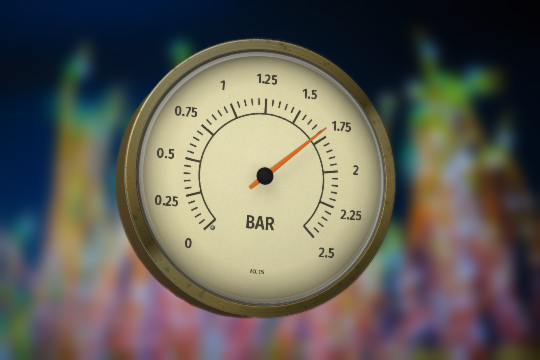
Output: 1.7
